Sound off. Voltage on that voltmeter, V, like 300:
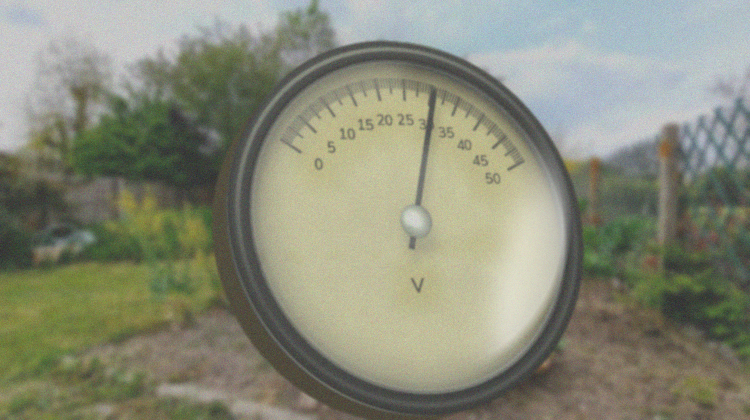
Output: 30
